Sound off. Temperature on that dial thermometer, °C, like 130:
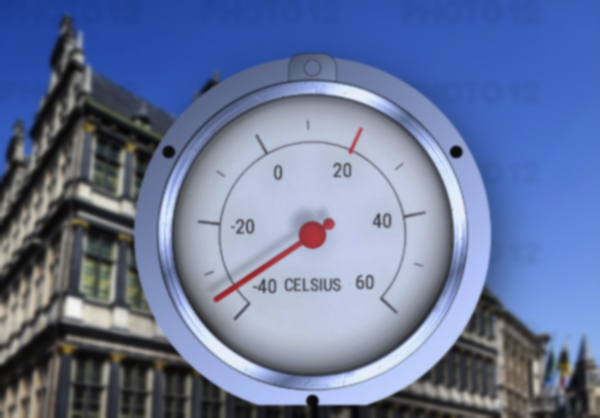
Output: -35
